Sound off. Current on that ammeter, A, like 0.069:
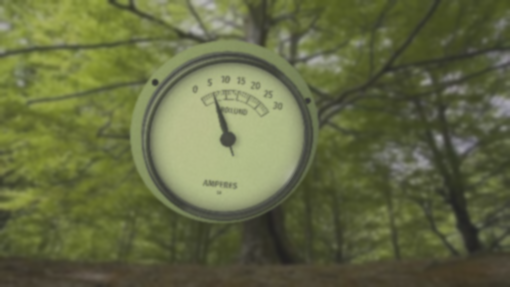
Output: 5
